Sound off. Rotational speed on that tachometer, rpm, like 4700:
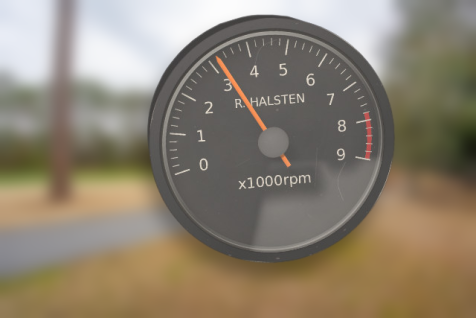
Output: 3200
